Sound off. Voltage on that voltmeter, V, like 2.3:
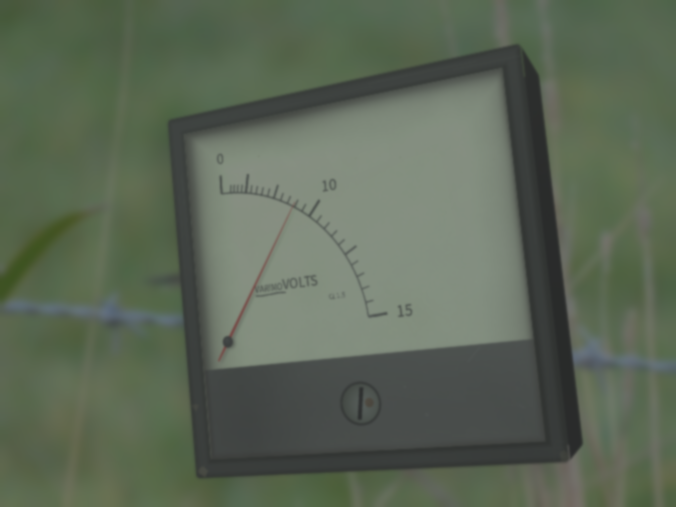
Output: 9
